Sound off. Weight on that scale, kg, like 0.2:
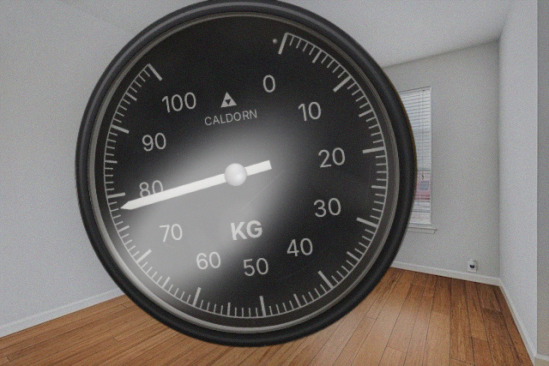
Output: 78
